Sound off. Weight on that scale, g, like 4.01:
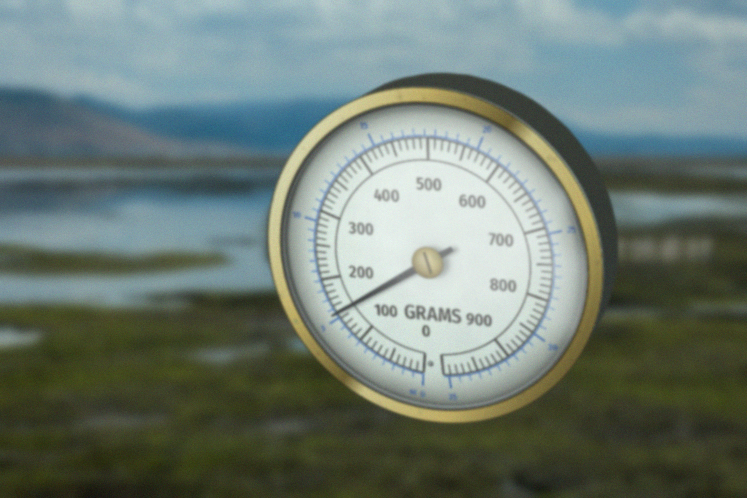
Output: 150
